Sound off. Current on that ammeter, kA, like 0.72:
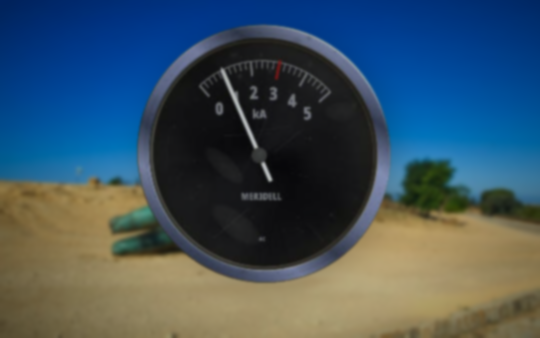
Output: 1
